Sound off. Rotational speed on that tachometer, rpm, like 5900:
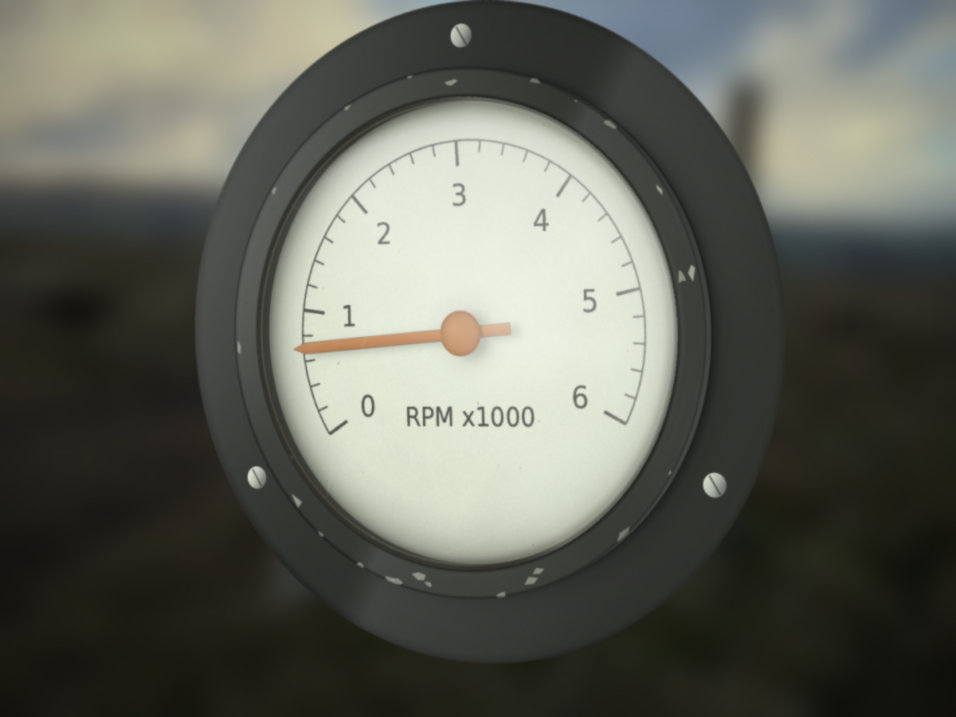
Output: 700
